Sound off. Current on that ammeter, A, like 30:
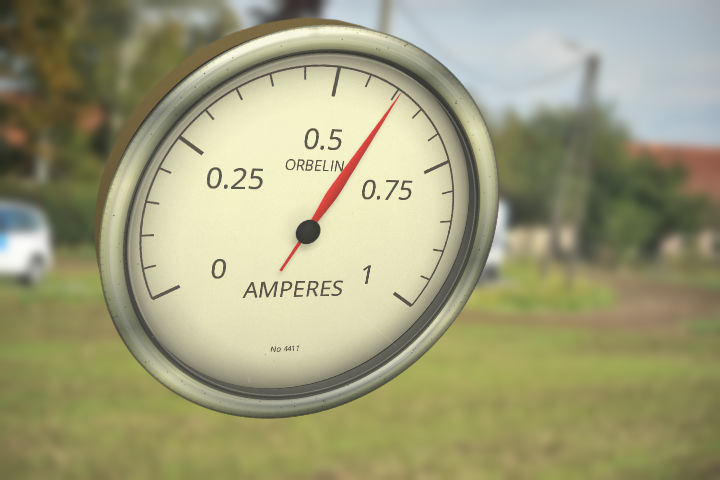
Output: 0.6
